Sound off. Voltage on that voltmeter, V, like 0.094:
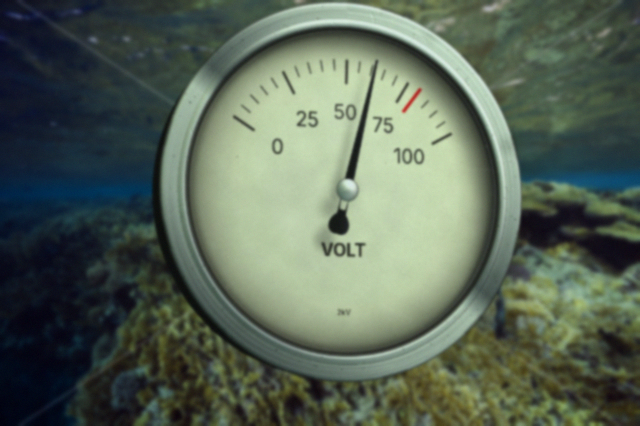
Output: 60
